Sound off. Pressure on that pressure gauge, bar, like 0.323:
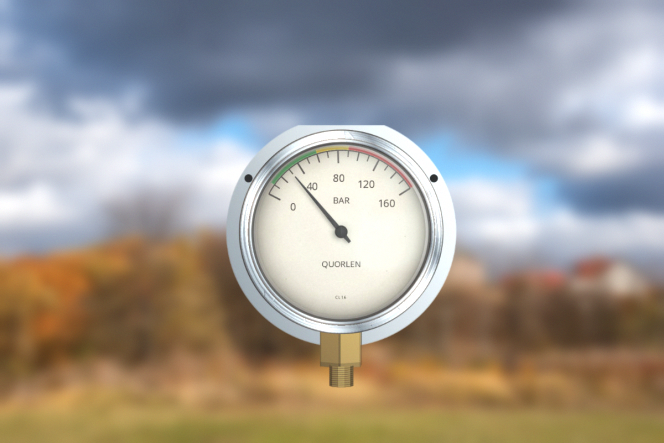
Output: 30
